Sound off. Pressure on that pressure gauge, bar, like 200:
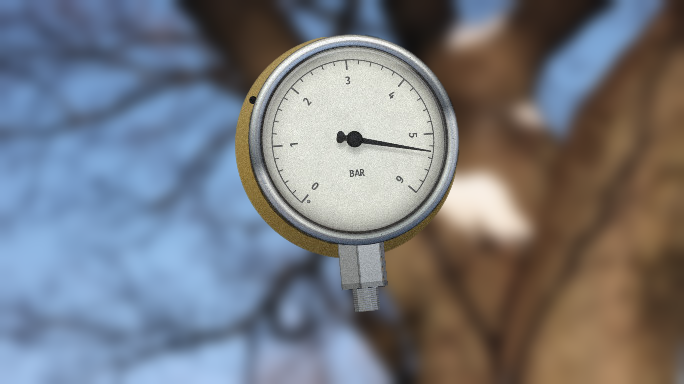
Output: 5.3
